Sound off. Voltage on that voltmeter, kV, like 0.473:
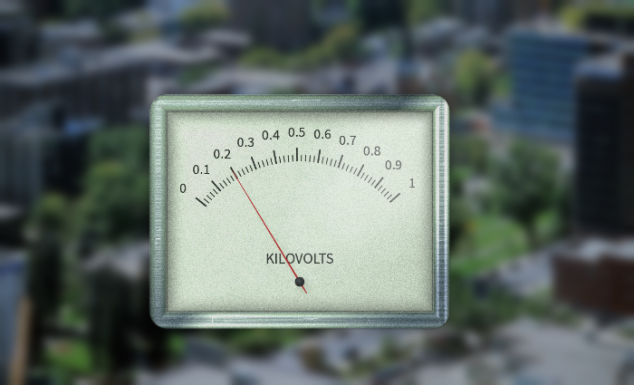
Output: 0.2
